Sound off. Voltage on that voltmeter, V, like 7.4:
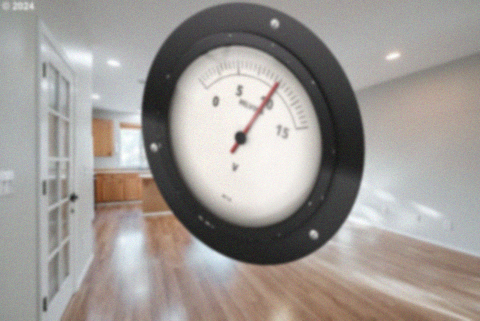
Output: 10
